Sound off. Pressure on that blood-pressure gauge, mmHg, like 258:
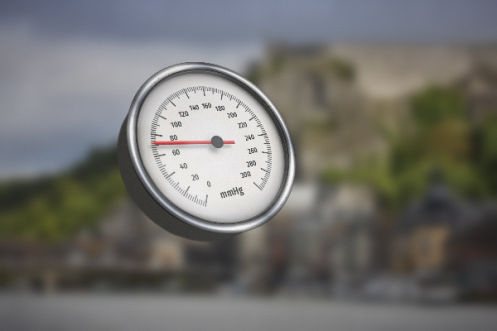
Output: 70
